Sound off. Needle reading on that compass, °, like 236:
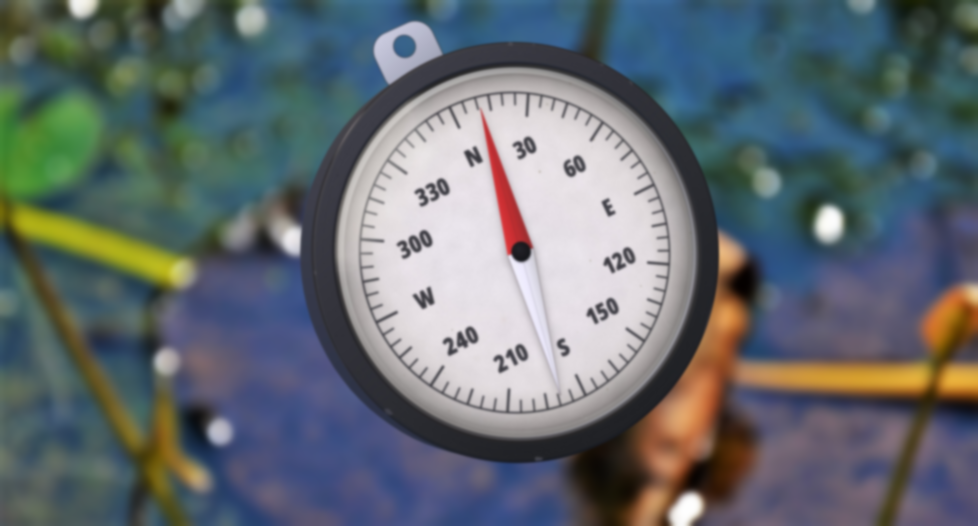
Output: 10
